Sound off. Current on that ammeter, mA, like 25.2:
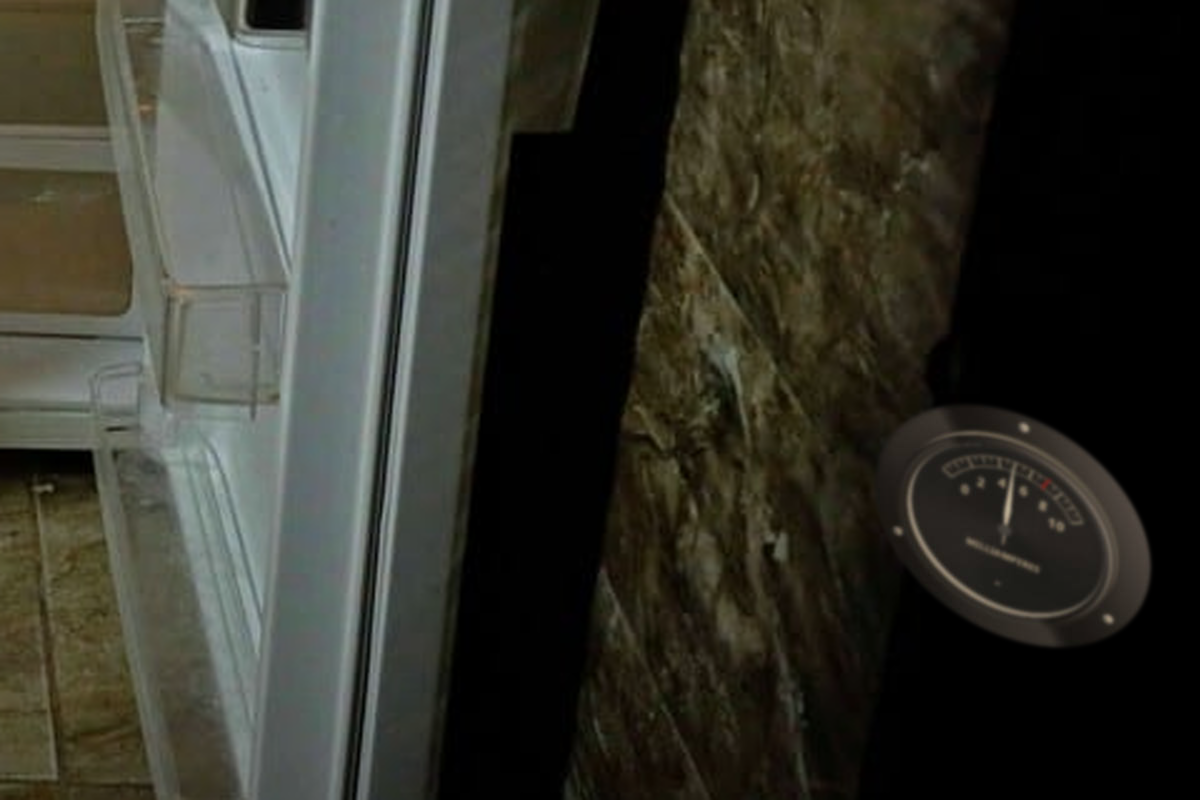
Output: 5
